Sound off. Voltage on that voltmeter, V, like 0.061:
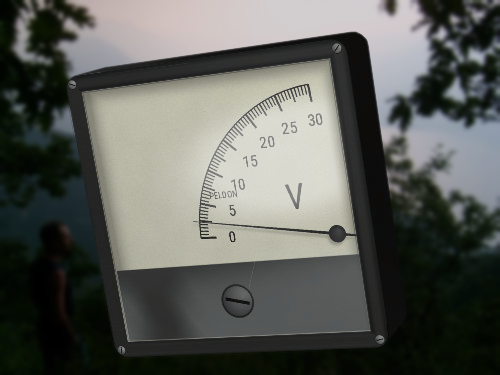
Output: 2.5
